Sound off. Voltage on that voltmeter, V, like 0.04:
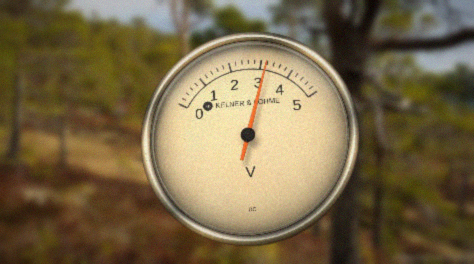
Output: 3.2
